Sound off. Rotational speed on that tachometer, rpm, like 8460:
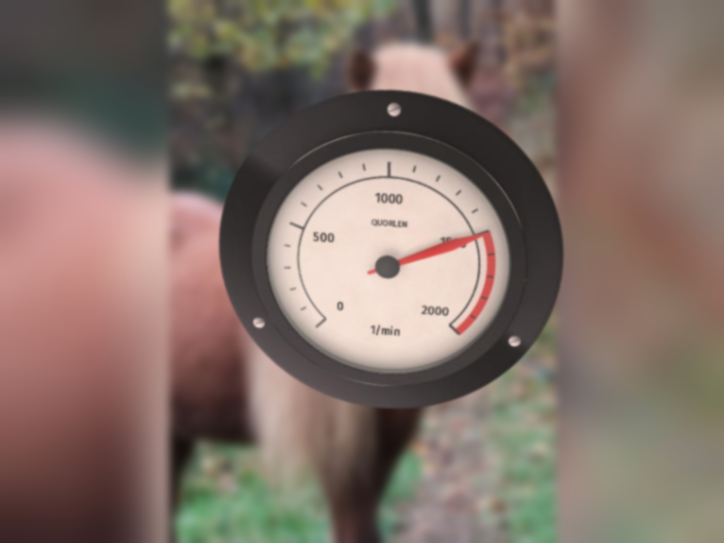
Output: 1500
